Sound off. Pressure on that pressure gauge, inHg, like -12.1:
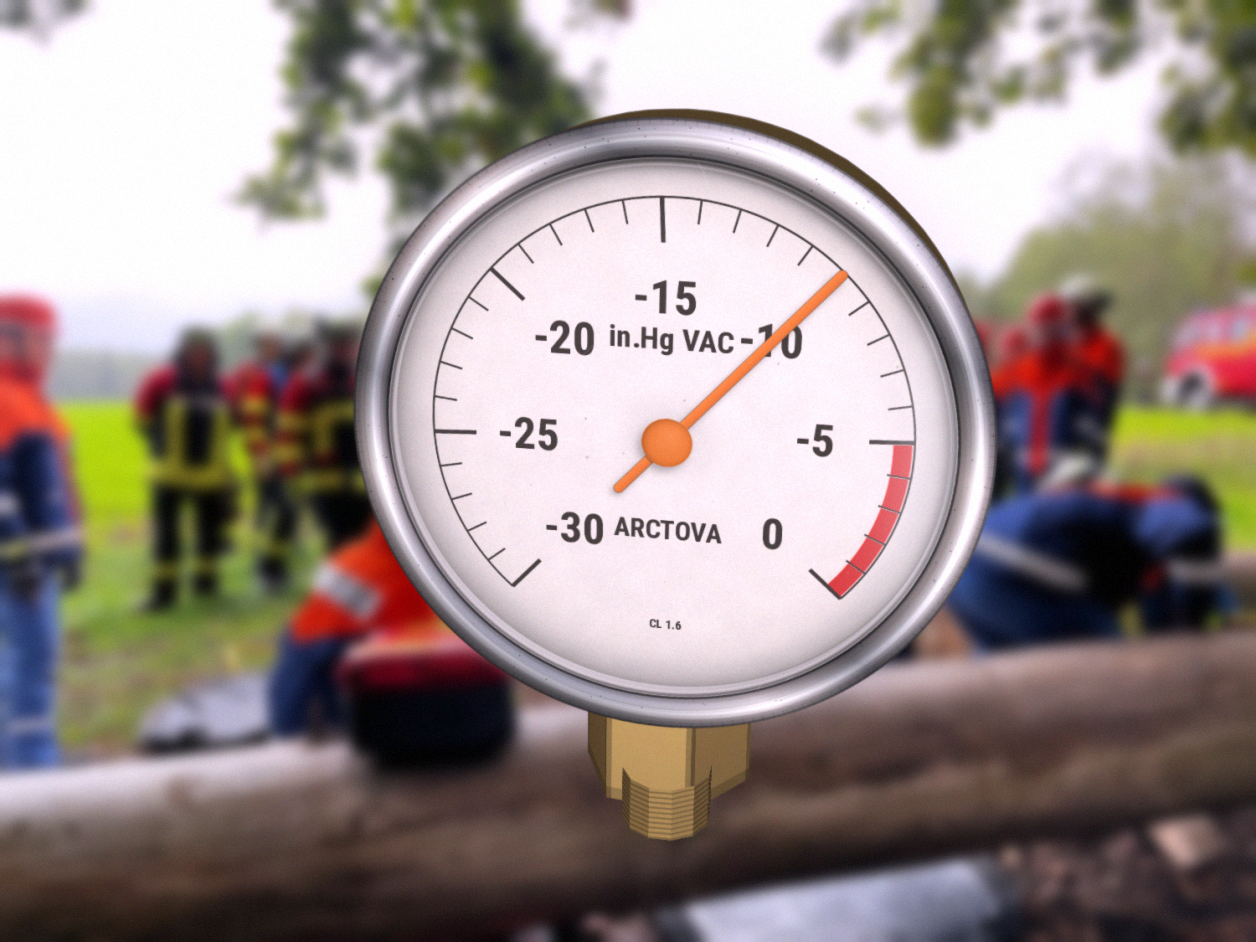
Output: -10
